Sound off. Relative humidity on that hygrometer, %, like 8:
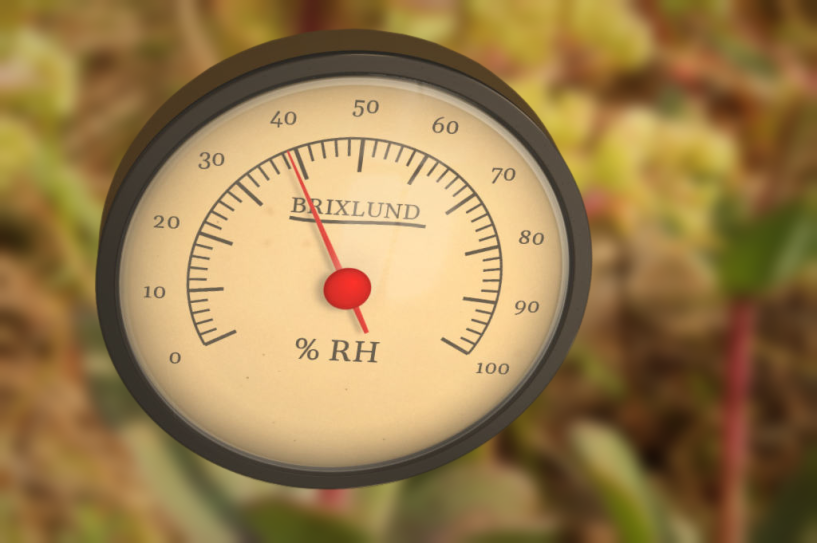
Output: 39
